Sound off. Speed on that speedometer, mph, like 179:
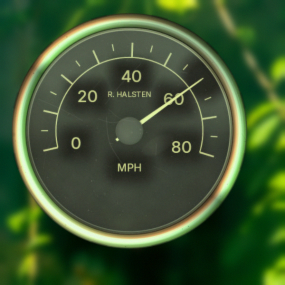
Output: 60
